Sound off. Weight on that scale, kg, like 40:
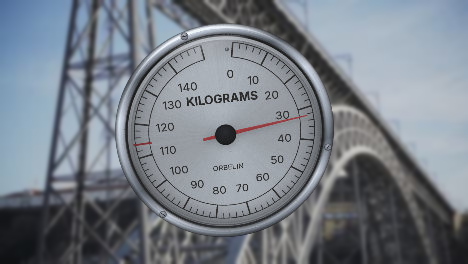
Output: 32
